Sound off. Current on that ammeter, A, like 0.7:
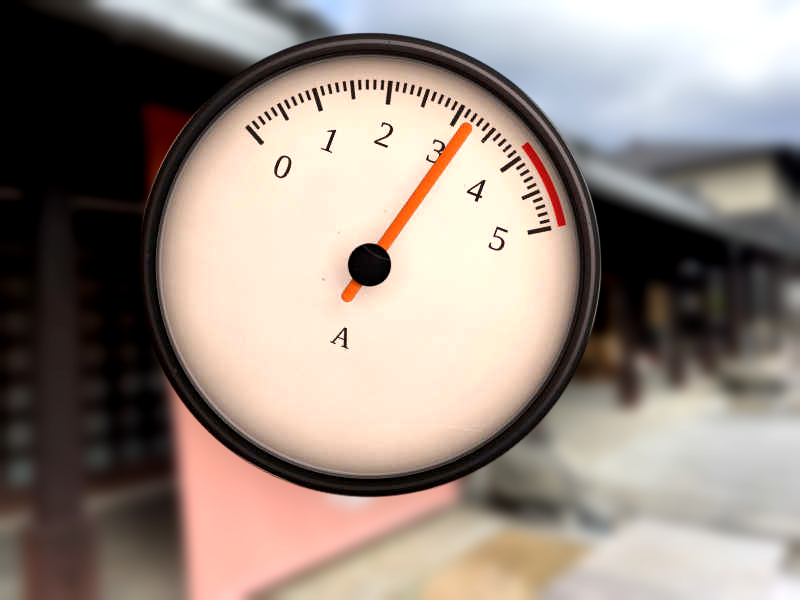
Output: 3.2
